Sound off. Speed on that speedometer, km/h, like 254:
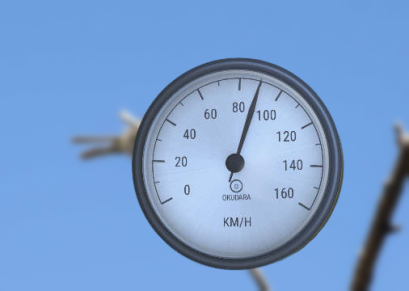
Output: 90
